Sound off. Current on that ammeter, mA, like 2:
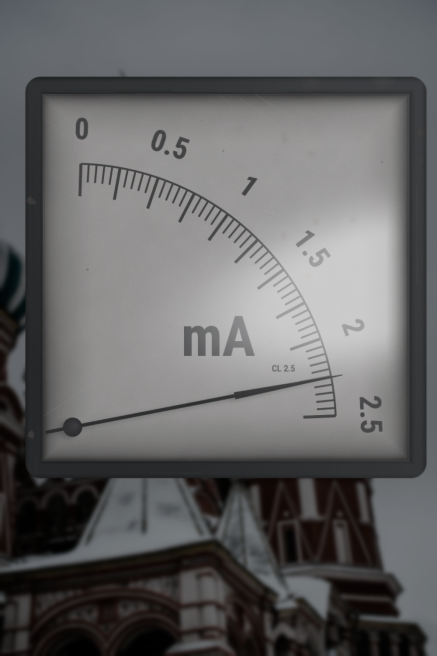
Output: 2.25
